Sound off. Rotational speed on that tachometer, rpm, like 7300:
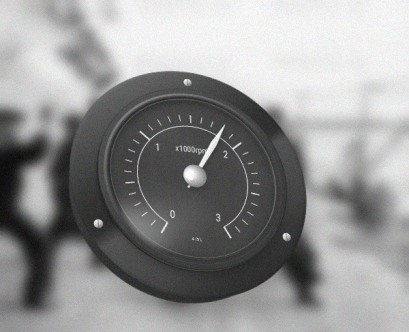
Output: 1800
